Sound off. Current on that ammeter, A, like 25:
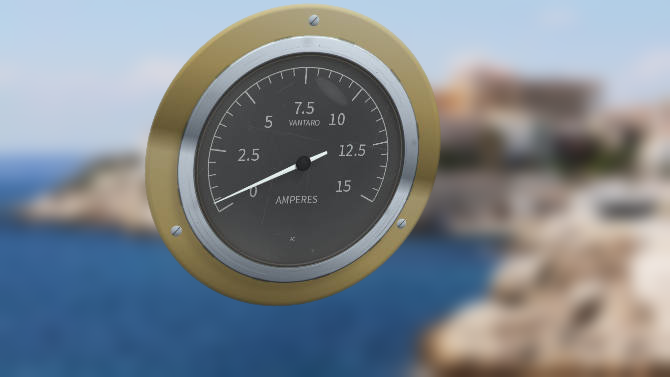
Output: 0.5
